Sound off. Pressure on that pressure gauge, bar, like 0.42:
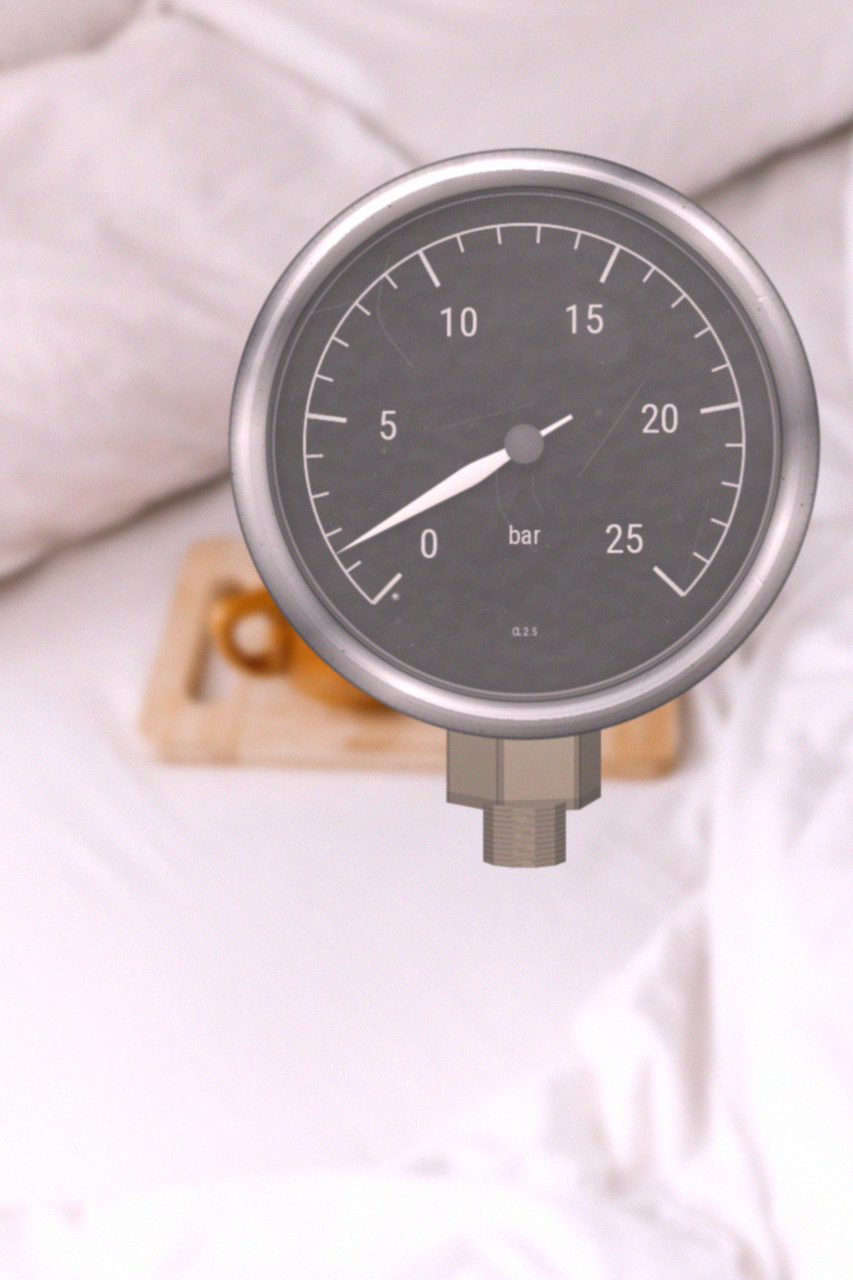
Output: 1.5
